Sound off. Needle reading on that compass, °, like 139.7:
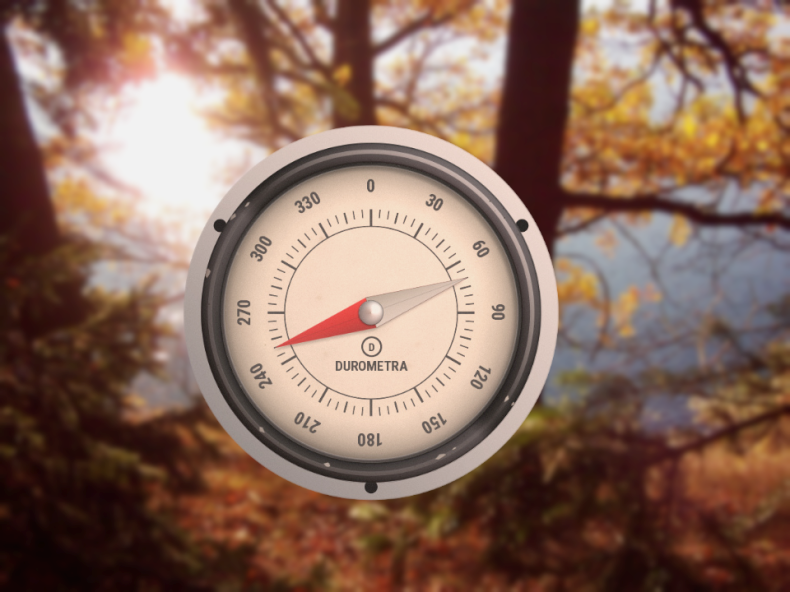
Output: 250
